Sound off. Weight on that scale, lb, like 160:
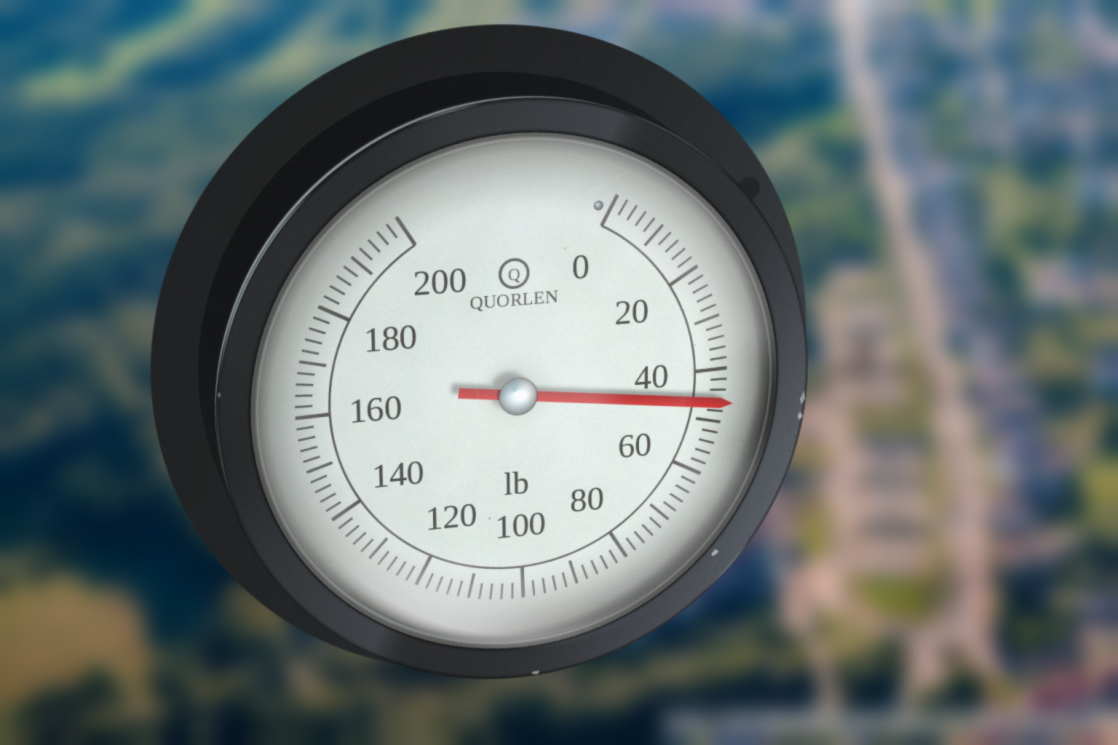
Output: 46
